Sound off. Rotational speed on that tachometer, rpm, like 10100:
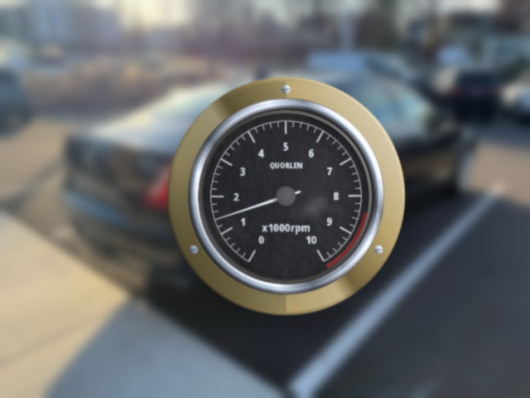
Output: 1400
